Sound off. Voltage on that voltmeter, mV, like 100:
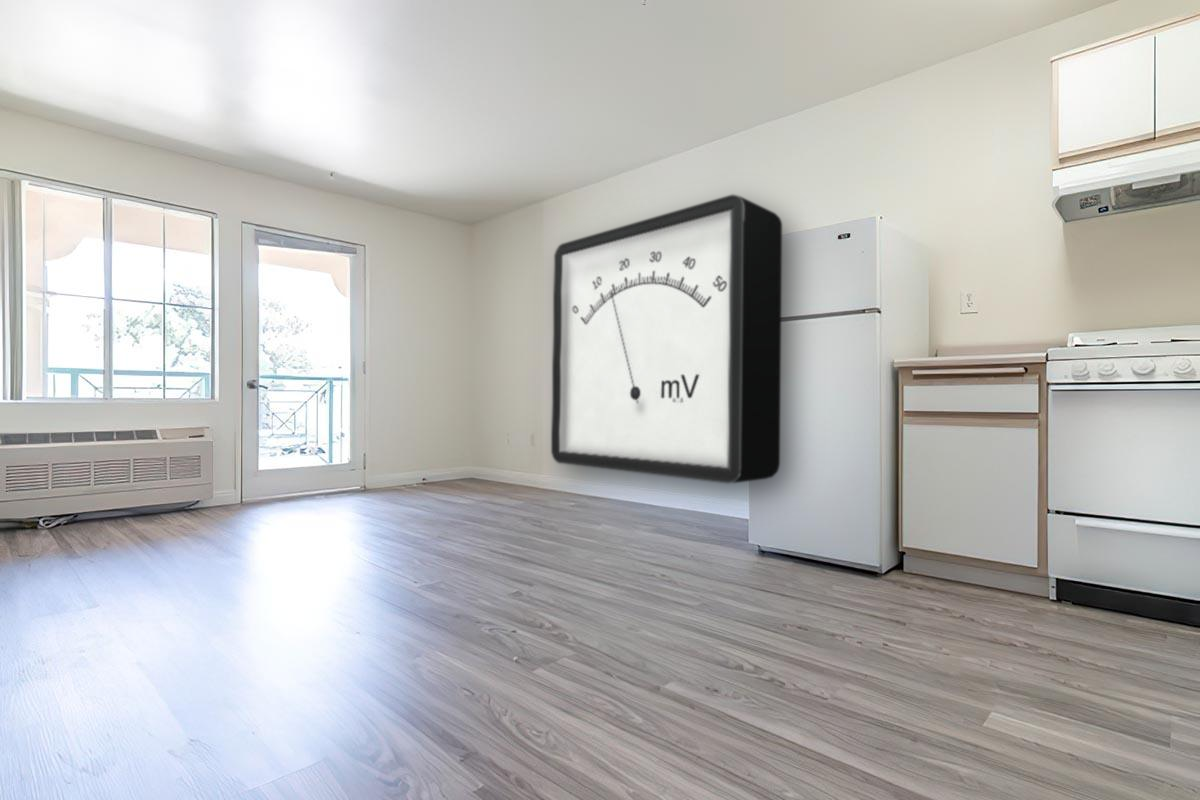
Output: 15
